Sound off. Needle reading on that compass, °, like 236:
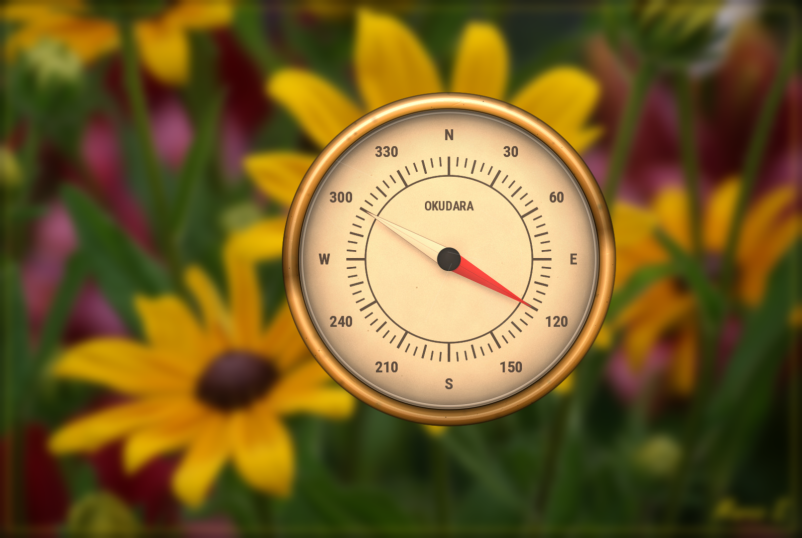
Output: 120
